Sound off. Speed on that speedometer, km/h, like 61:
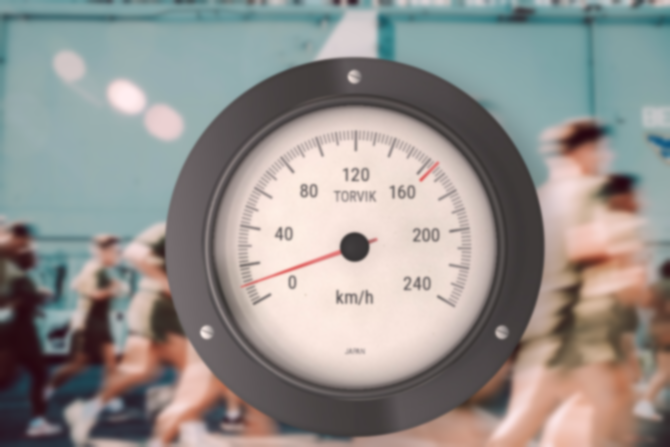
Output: 10
